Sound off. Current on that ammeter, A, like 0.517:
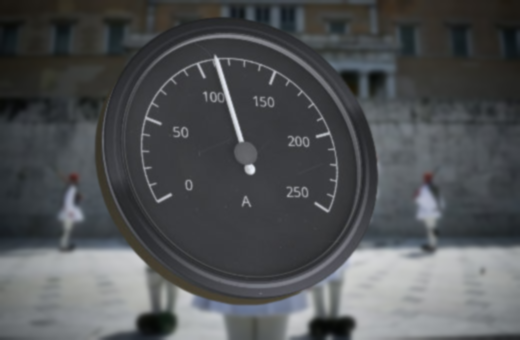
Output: 110
